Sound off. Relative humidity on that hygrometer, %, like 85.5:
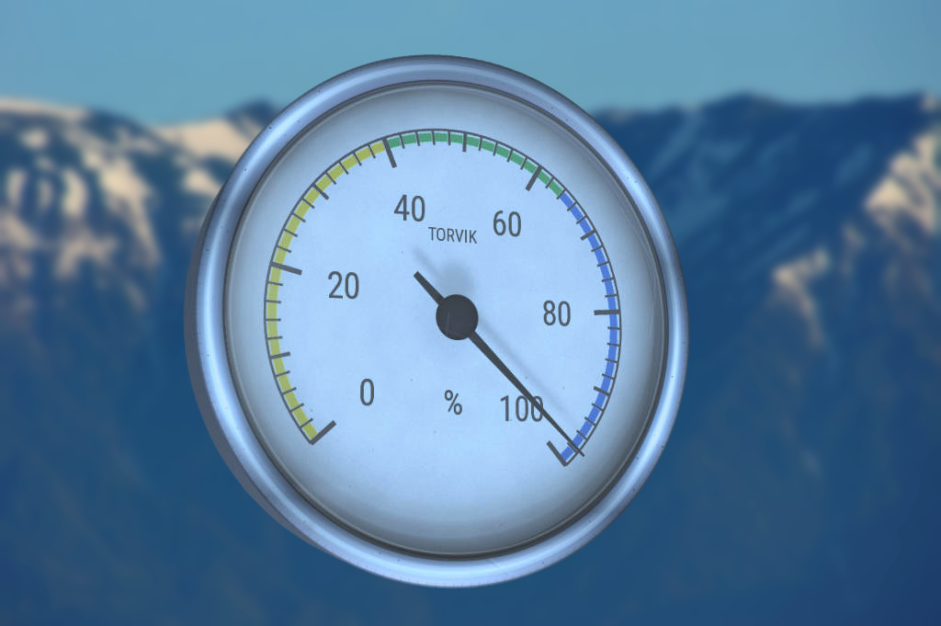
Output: 98
